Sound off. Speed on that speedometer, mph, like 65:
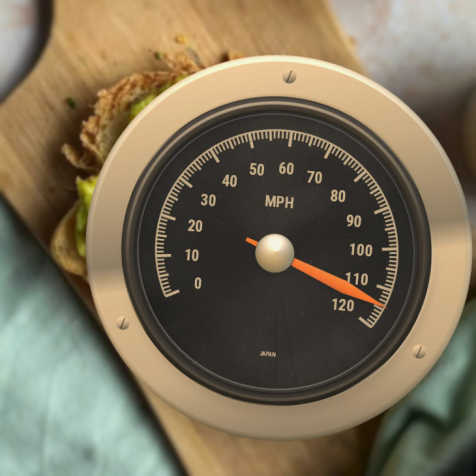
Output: 114
